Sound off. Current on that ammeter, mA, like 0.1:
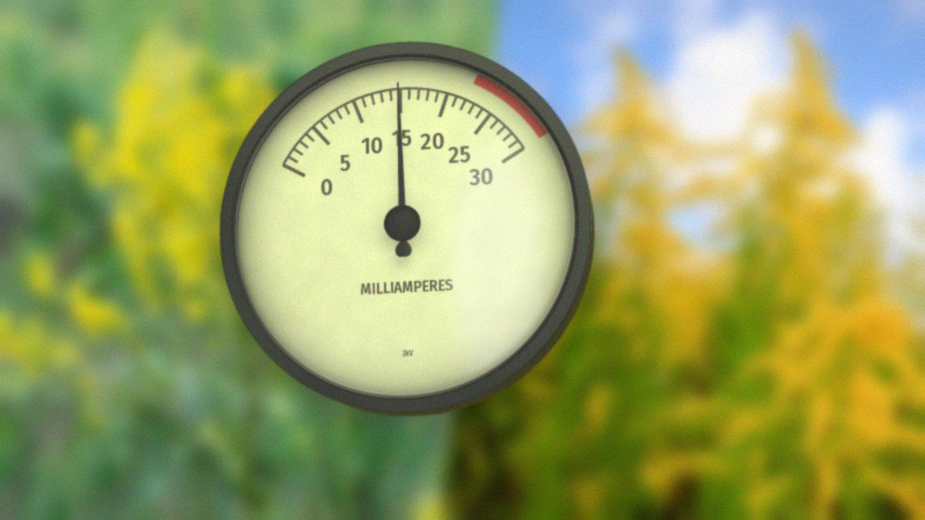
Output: 15
